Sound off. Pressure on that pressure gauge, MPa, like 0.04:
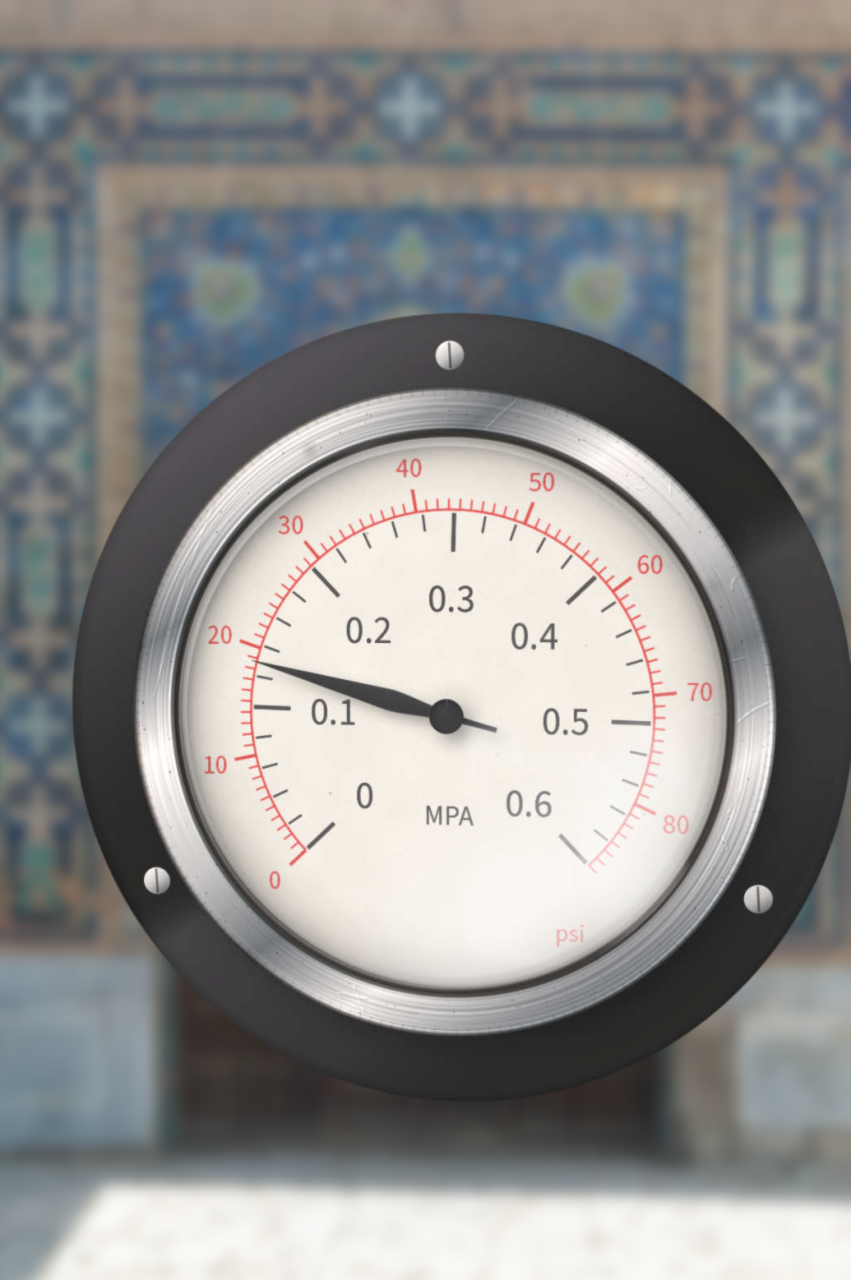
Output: 0.13
